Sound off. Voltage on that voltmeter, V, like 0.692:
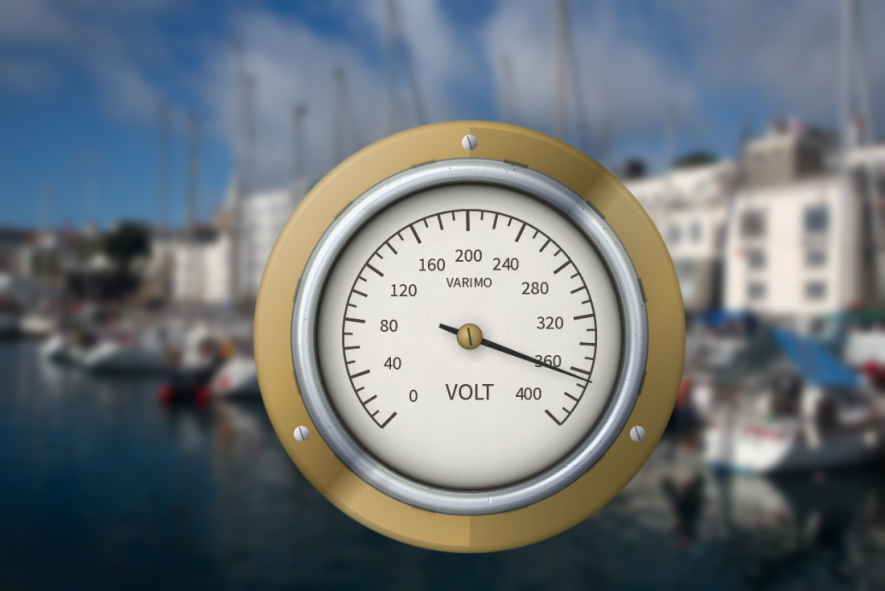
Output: 365
